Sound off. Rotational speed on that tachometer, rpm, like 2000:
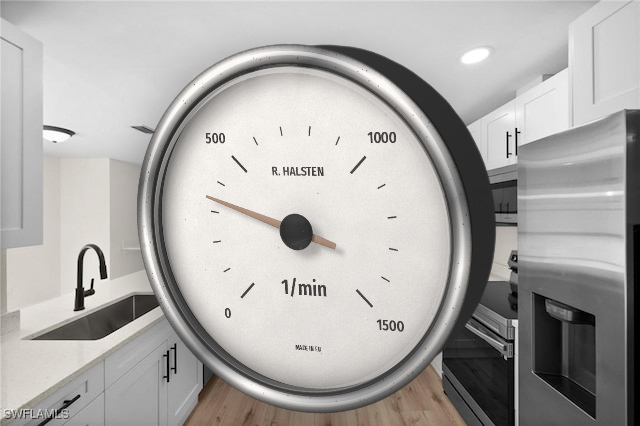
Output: 350
